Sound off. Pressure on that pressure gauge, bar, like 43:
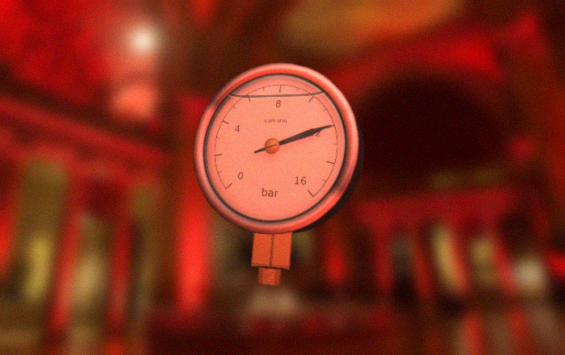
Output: 12
